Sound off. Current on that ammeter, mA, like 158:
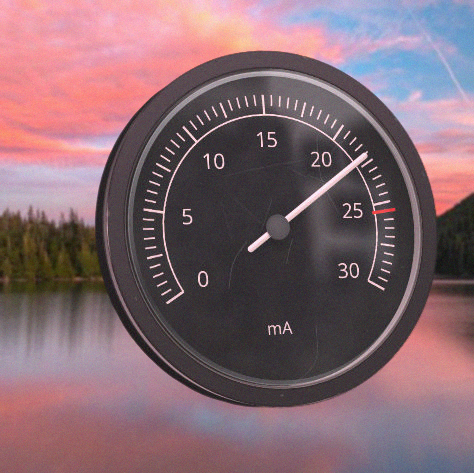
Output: 22
